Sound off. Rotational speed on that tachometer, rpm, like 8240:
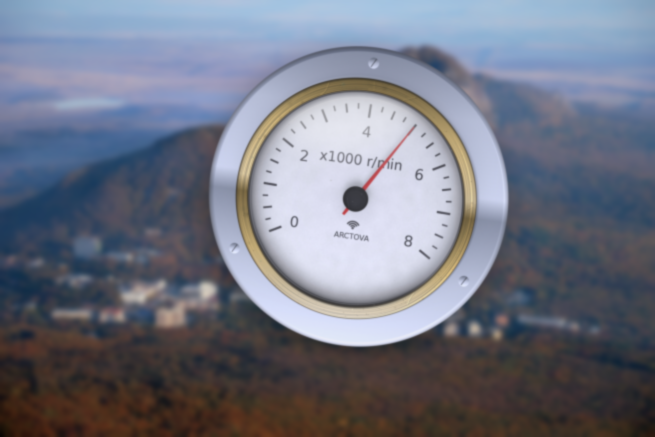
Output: 5000
